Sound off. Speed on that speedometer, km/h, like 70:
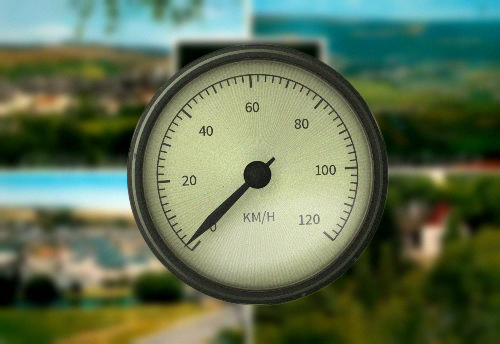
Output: 2
